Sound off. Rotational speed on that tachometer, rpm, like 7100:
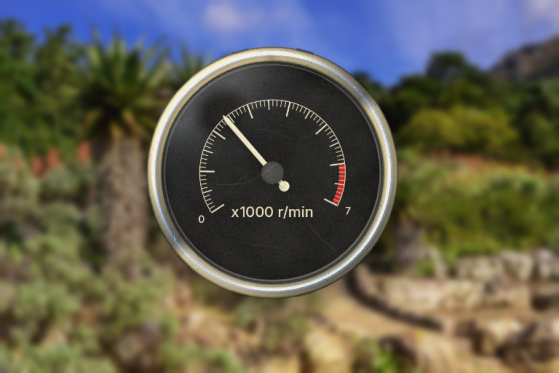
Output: 2400
